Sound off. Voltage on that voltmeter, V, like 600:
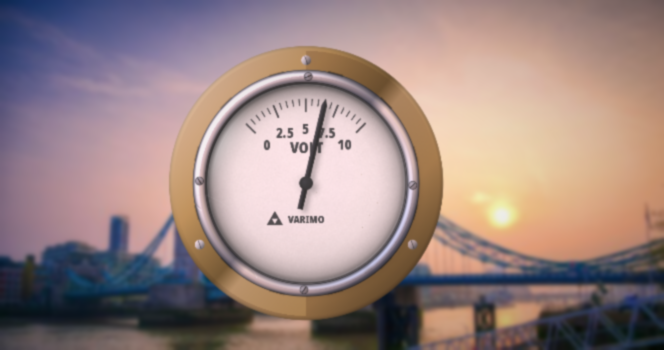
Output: 6.5
